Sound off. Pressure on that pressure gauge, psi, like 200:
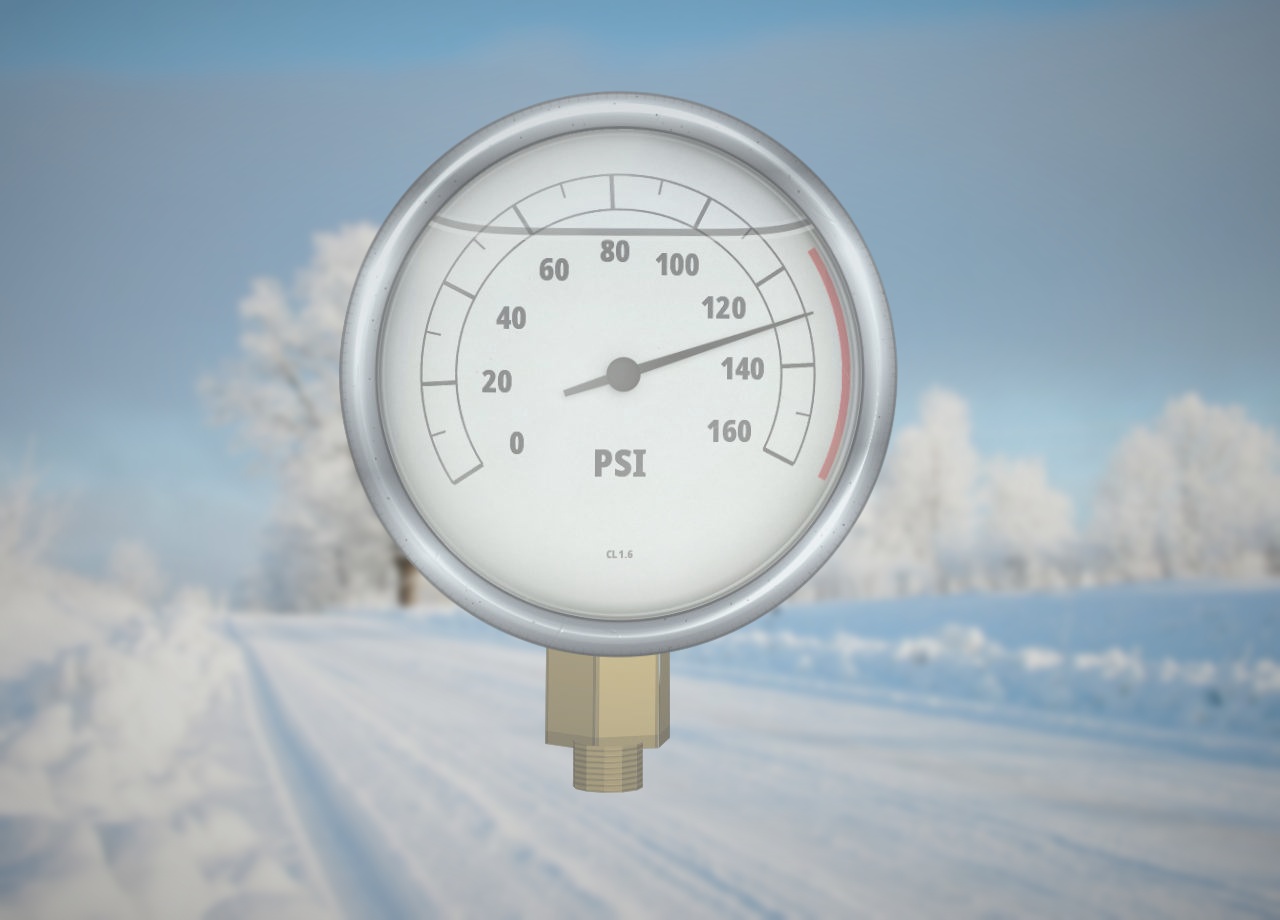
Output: 130
